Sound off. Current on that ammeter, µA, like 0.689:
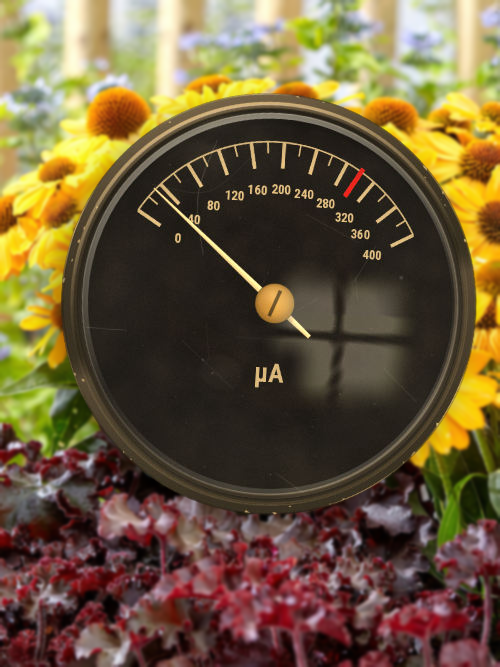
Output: 30
